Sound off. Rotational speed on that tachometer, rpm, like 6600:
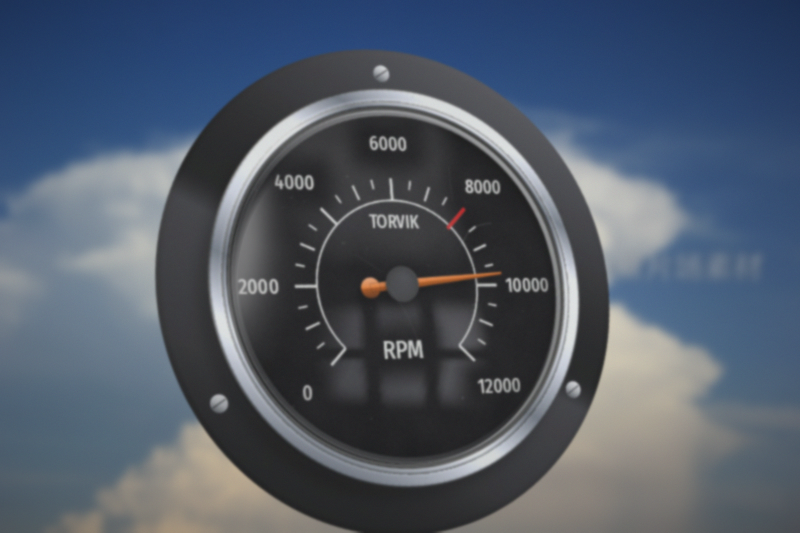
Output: 9750
